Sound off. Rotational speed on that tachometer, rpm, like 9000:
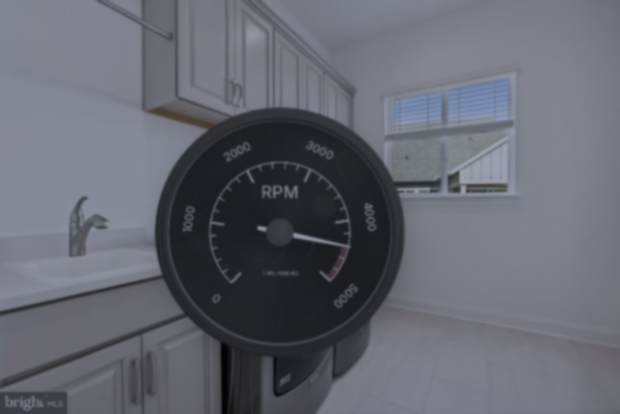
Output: 4400
